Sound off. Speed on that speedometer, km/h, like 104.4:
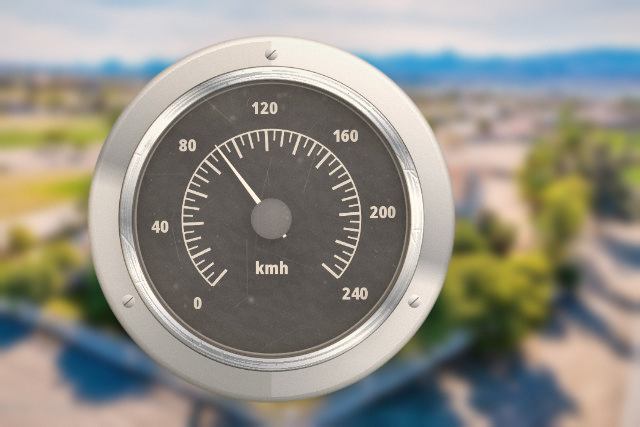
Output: 90
